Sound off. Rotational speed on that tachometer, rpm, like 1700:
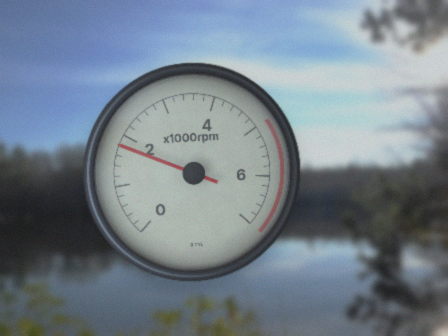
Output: 1800
